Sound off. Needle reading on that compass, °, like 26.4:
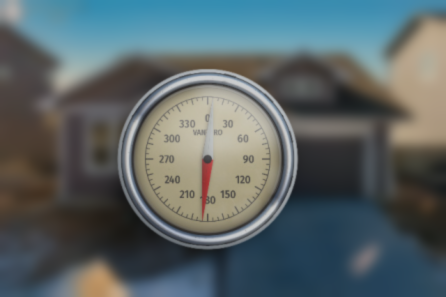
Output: 185
